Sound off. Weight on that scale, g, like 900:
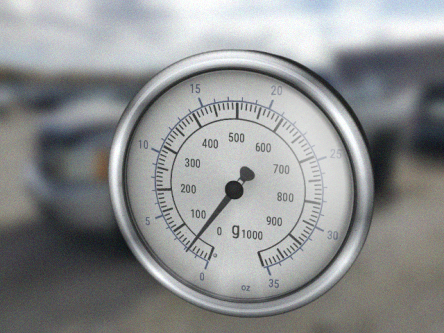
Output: 50
